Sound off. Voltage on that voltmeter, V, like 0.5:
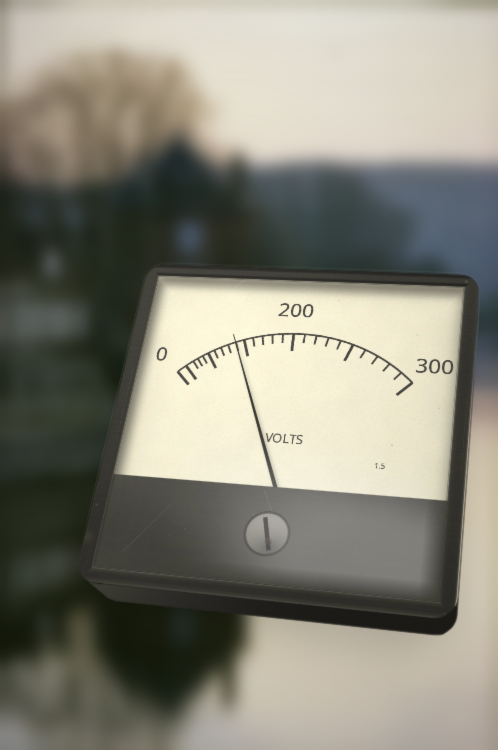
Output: 140
